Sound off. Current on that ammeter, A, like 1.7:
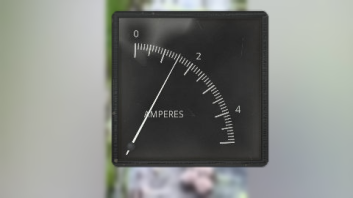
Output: 1.5
